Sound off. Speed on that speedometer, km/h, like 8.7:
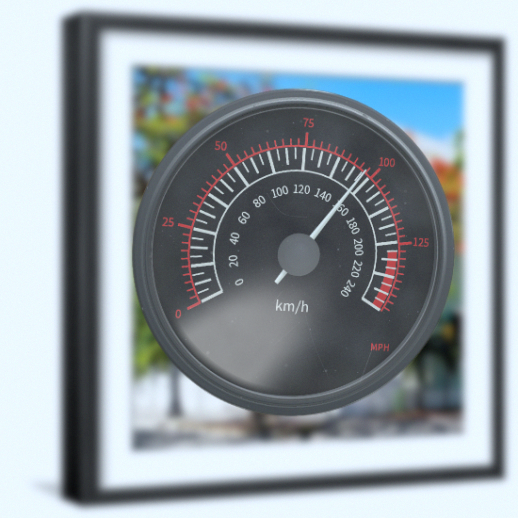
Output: 155
